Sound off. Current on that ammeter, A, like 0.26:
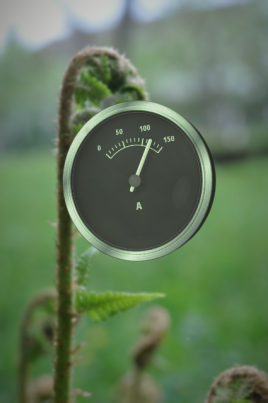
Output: 120
